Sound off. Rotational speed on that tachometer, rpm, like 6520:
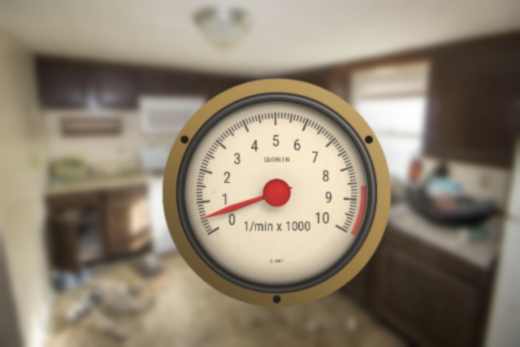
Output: 500
